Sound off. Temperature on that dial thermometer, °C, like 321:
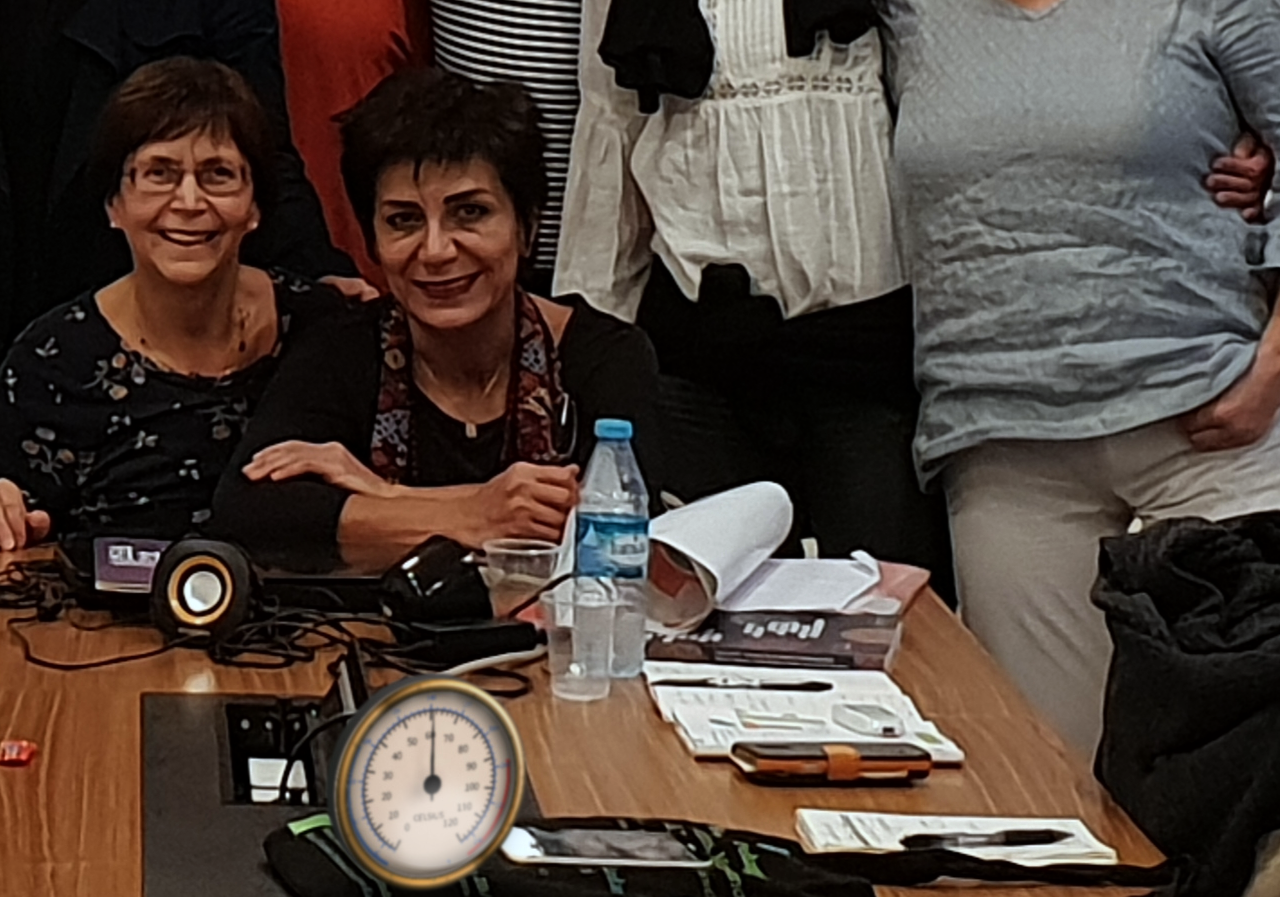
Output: 60
